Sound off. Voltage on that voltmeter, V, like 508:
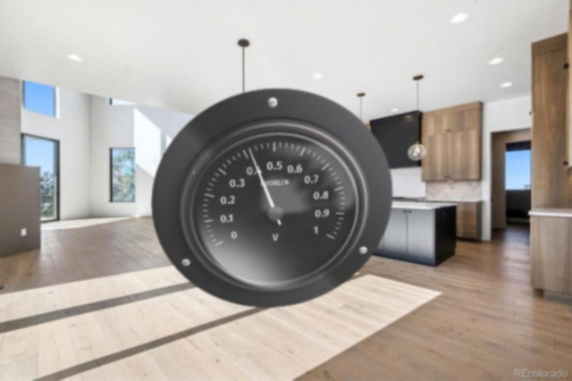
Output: 0.42
